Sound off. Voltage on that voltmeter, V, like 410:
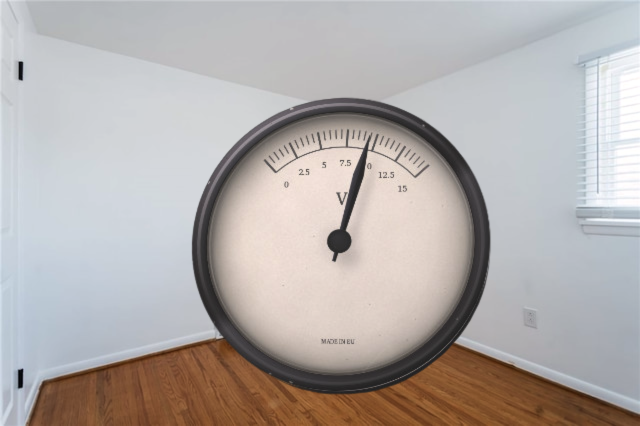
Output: 9.5
